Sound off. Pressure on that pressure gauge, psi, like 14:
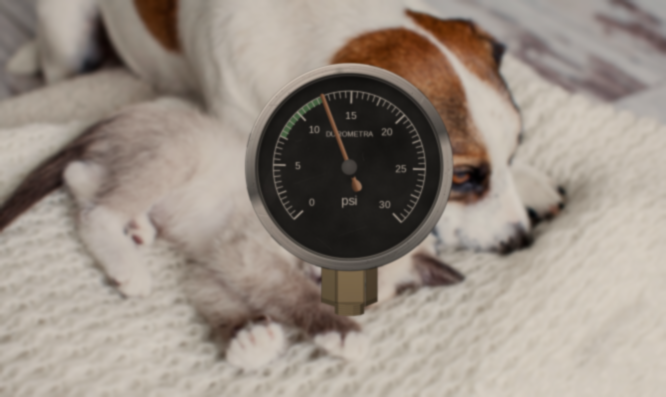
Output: 12.5
